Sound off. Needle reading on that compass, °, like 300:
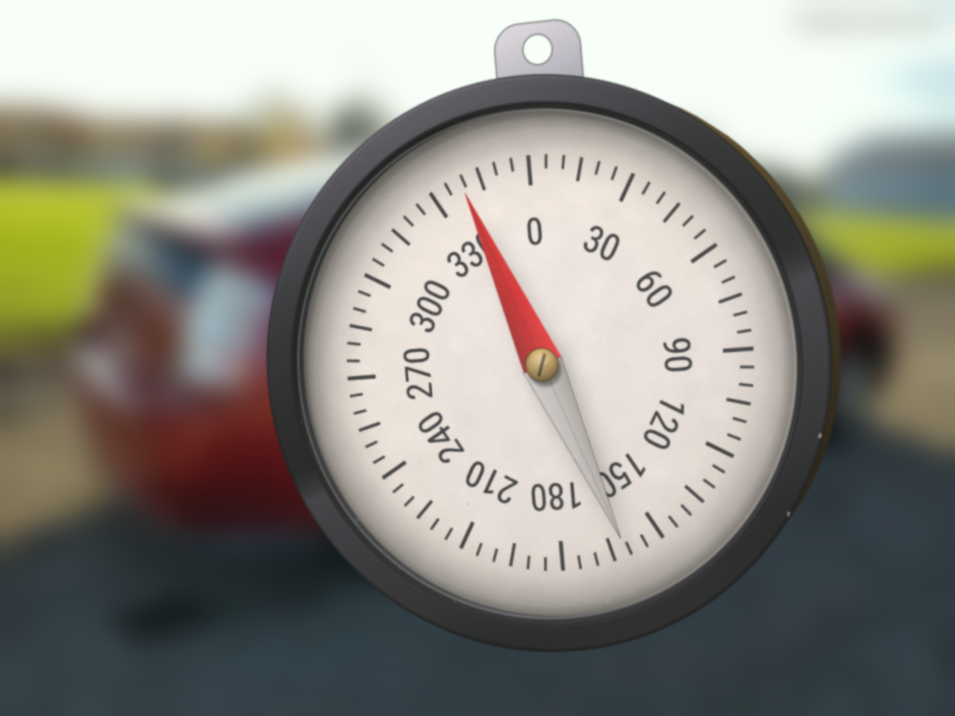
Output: 340
